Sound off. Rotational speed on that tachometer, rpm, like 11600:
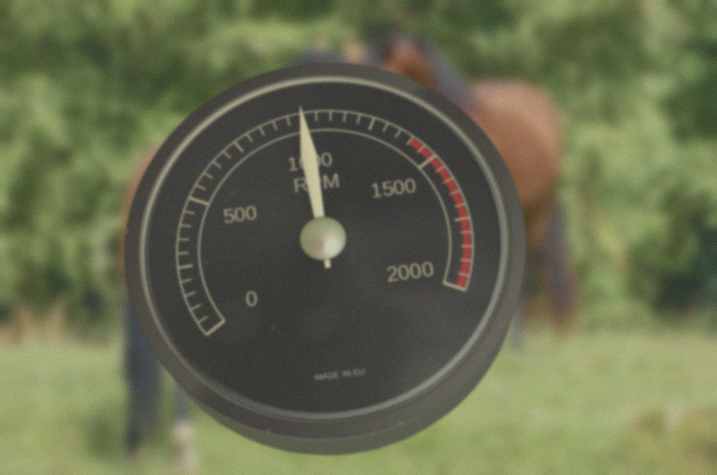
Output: 1000
